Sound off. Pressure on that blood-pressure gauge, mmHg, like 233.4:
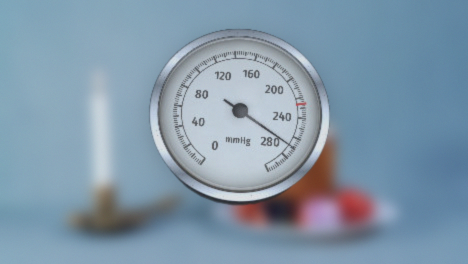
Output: 270
